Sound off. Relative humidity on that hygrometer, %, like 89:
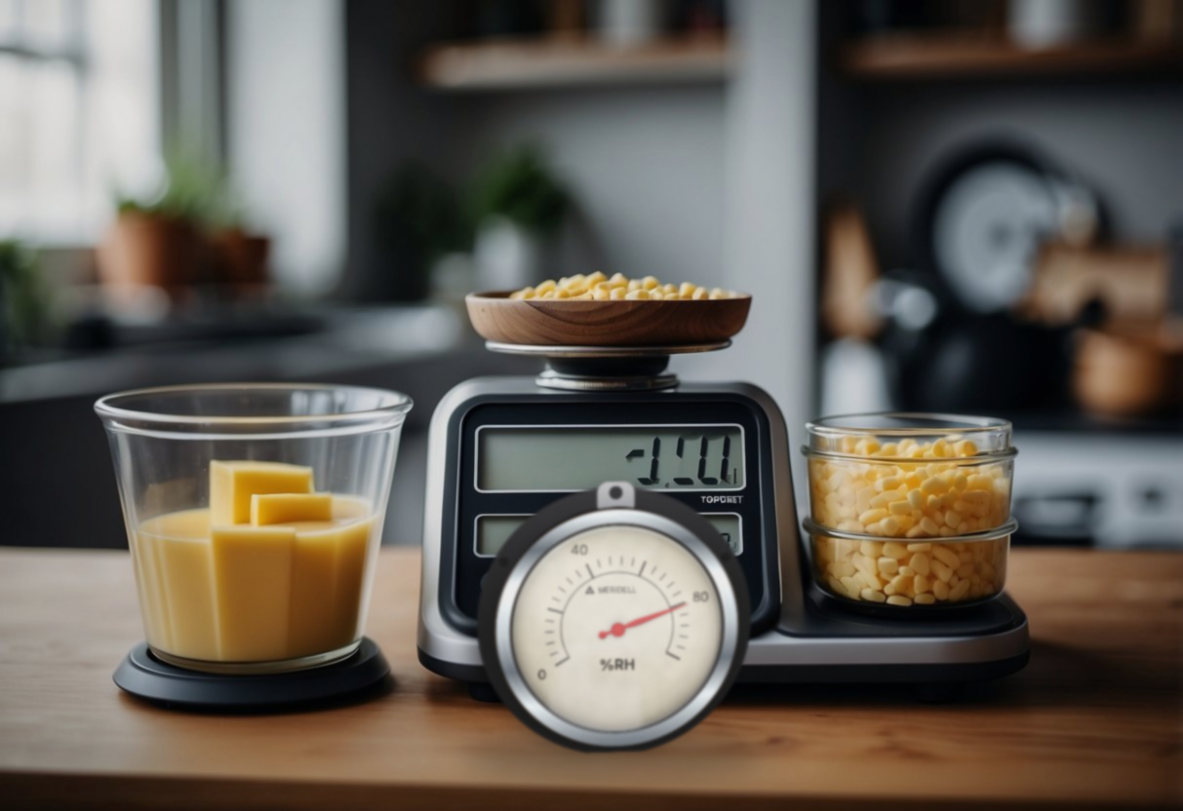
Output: 80
